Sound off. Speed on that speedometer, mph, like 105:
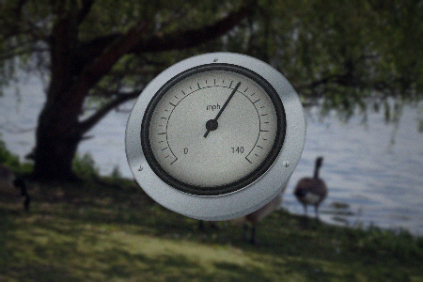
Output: 85
